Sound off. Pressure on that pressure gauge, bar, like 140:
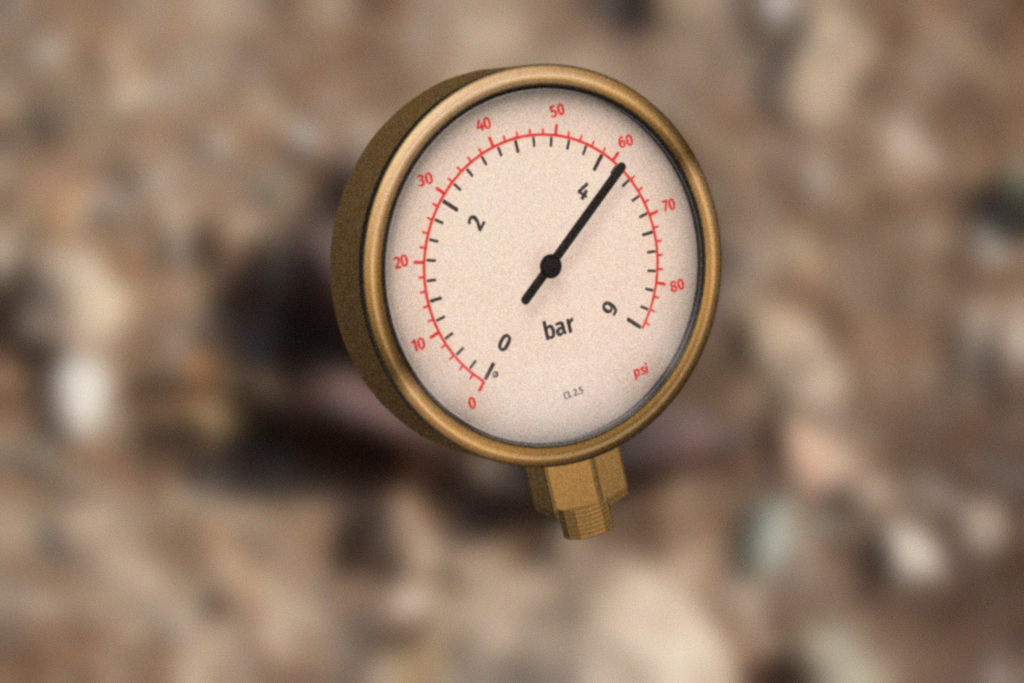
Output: 4.2
